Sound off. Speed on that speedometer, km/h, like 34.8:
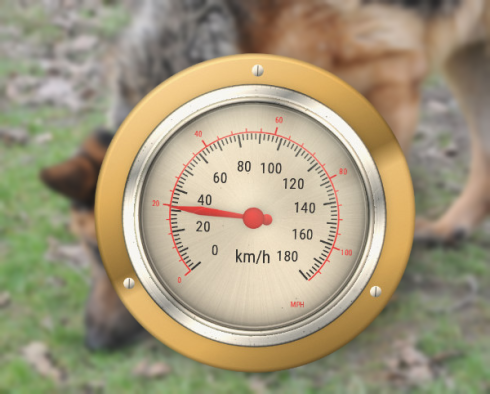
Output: 32
